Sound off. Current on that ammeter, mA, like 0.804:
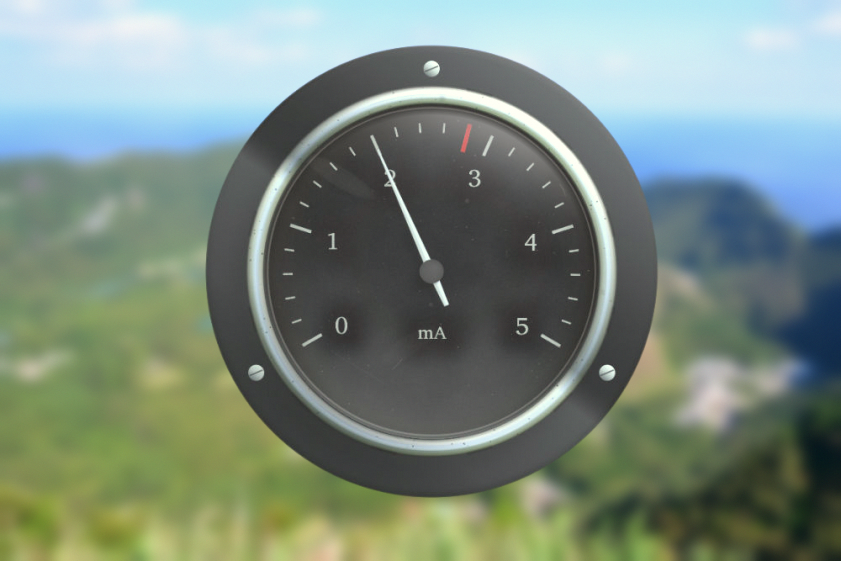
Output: 2
